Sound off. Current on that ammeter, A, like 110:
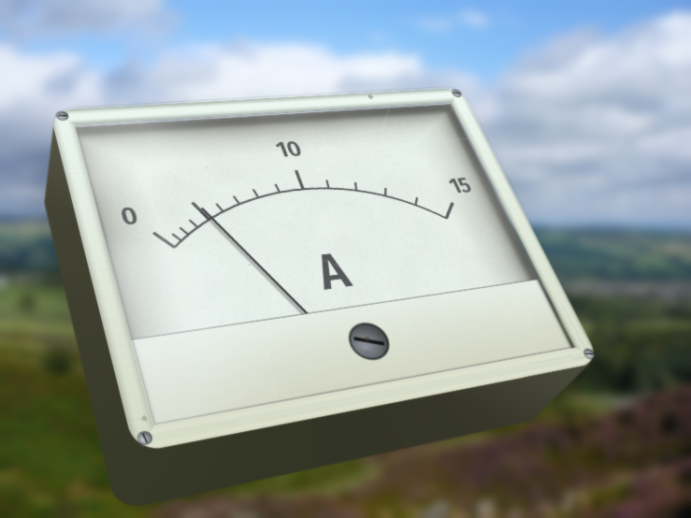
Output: 5
